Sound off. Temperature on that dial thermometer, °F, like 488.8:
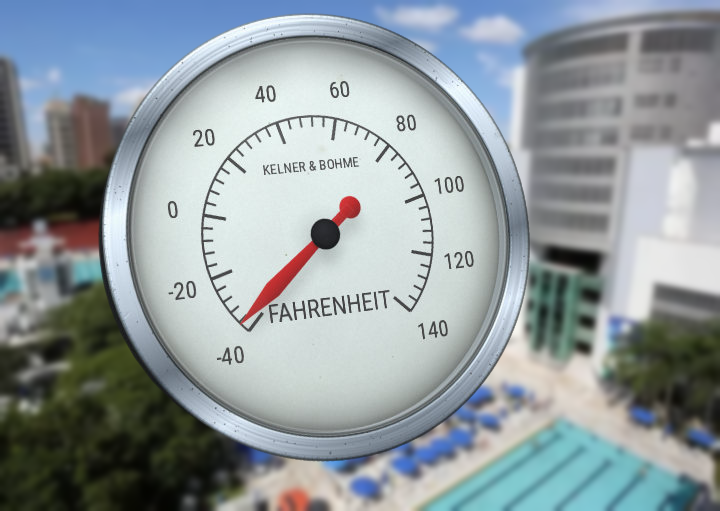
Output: -36
